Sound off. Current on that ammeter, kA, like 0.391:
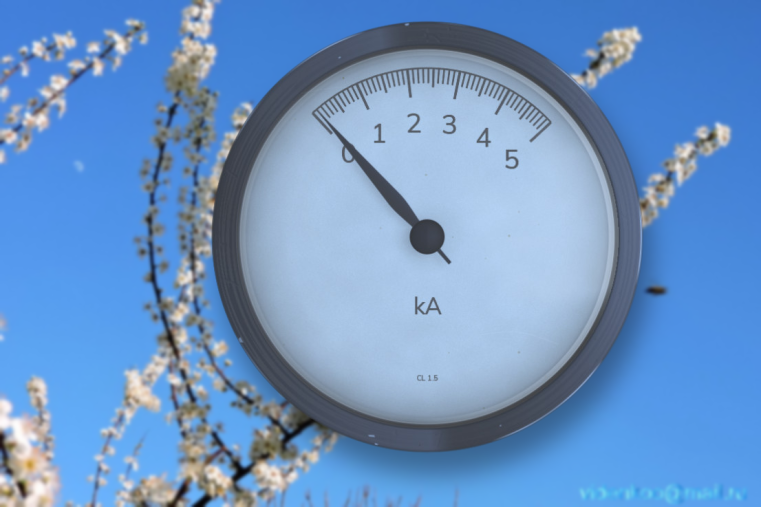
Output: 0.1
